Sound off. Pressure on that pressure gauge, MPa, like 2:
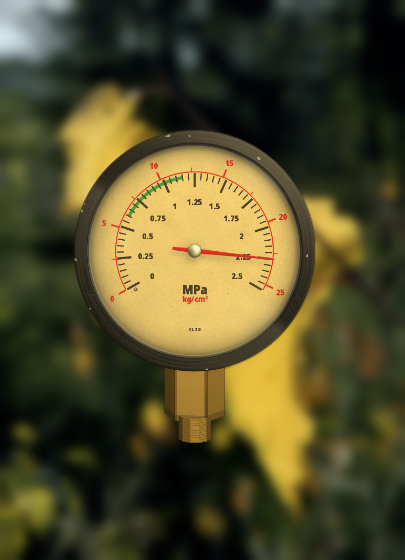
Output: 2.25
